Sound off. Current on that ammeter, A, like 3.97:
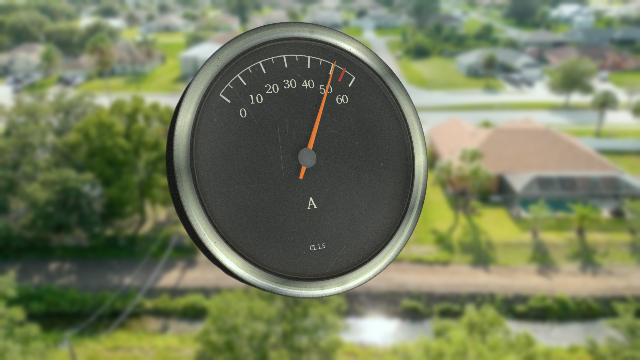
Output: 50
